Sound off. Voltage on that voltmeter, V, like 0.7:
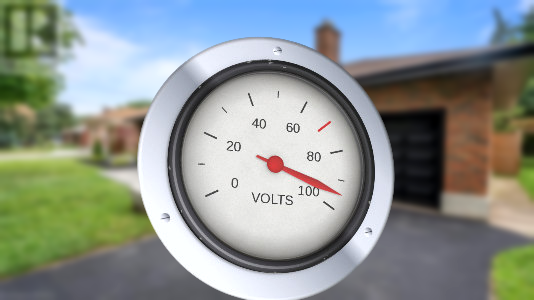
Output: 95
